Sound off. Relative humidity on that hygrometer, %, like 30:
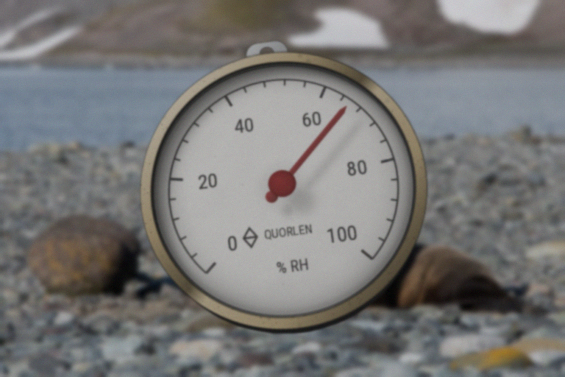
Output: 66
